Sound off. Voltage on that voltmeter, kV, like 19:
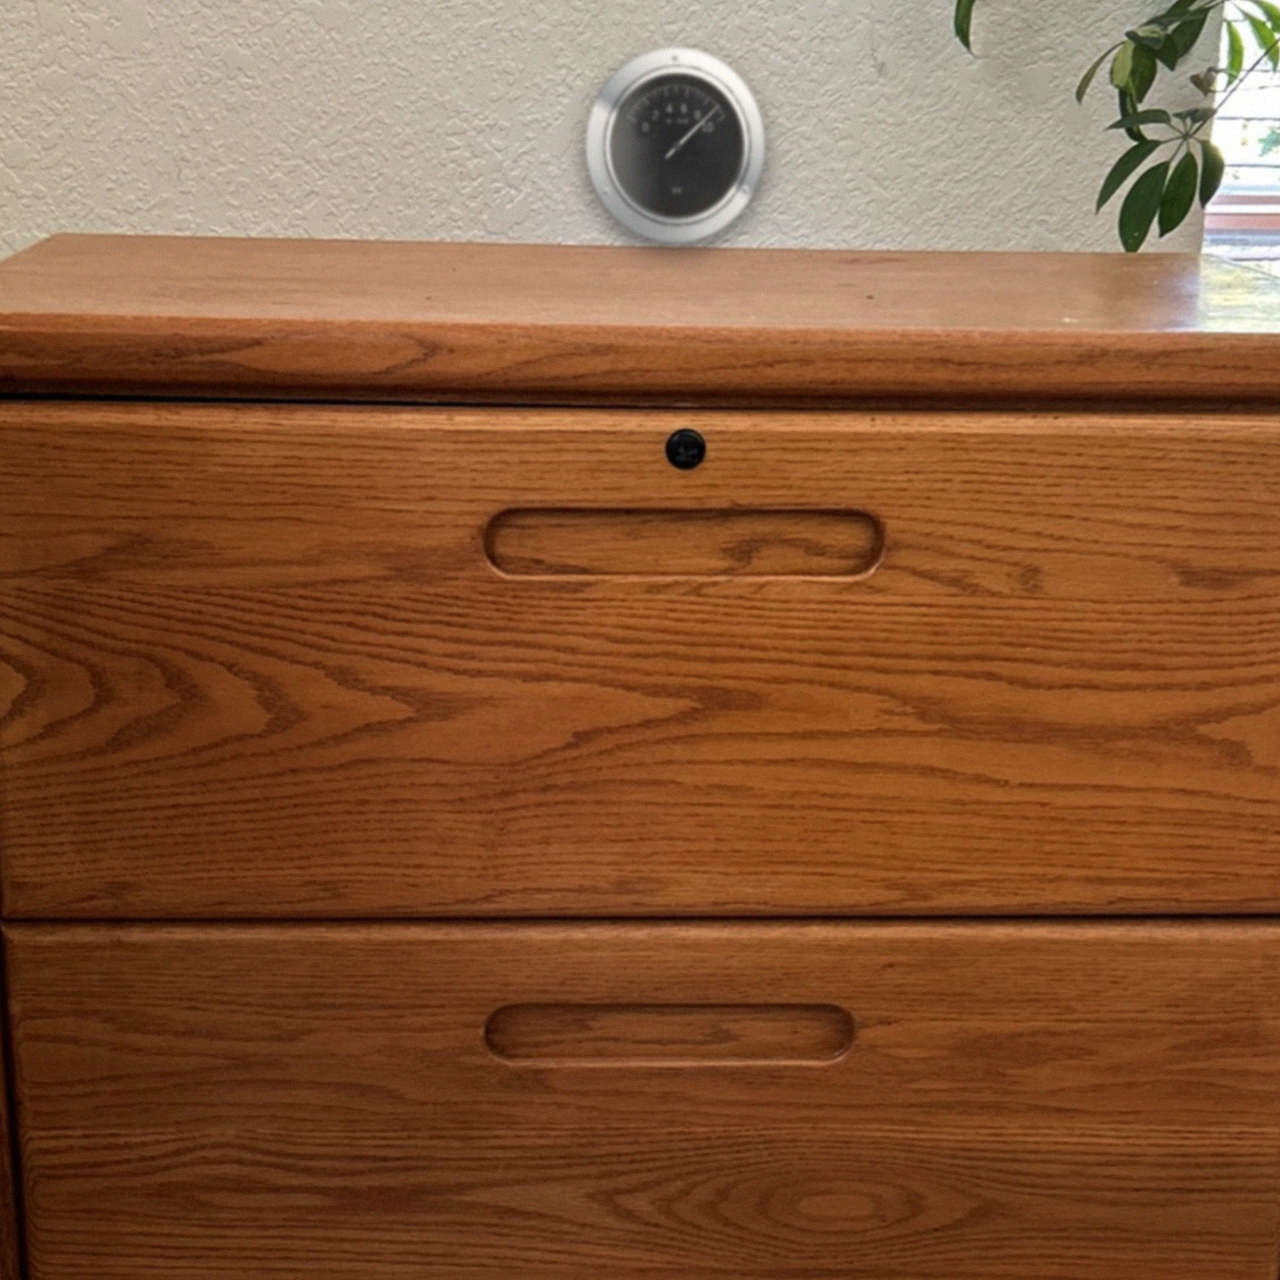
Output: 9
